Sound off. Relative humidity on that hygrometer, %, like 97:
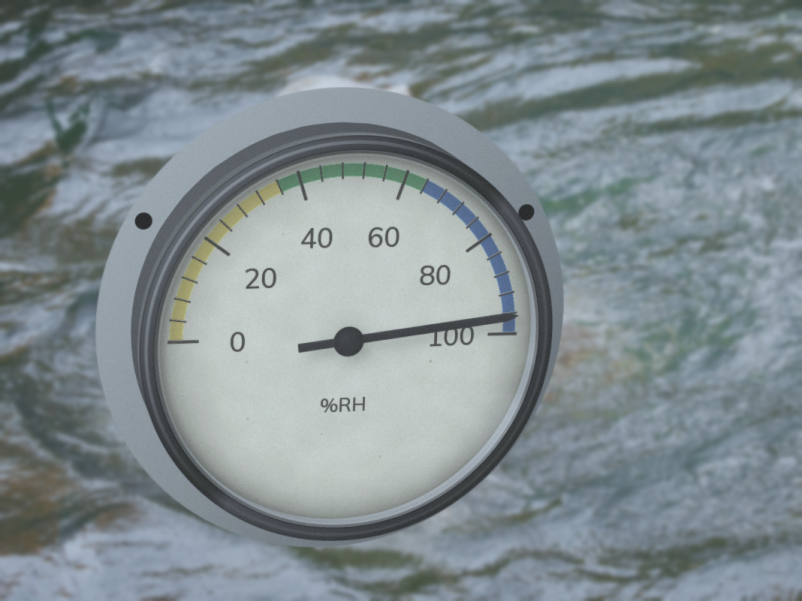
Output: 96
